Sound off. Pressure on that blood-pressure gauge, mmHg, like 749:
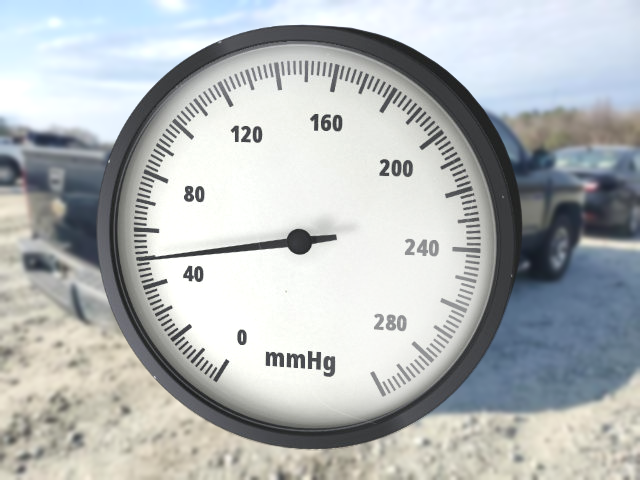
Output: 50
